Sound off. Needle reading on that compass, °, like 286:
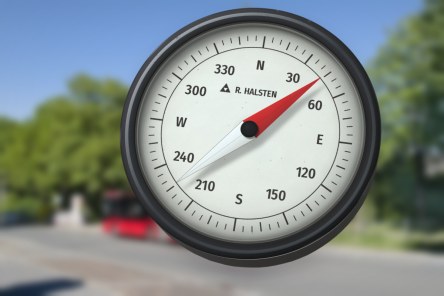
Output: 45
